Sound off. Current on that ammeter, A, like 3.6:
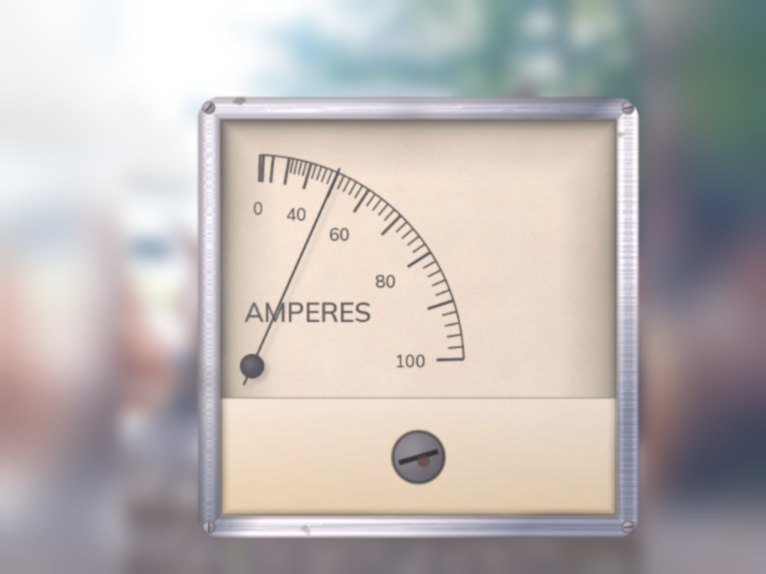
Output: 50
